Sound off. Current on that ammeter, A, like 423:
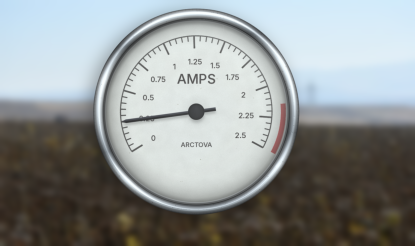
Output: 0.25
